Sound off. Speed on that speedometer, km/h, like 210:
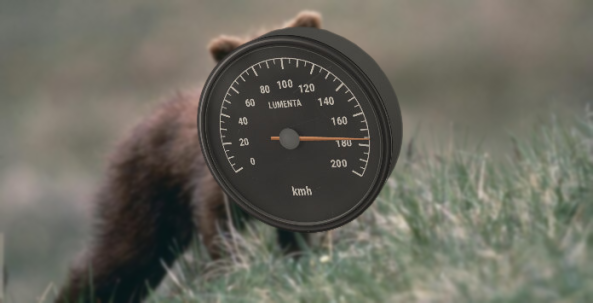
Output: 175
